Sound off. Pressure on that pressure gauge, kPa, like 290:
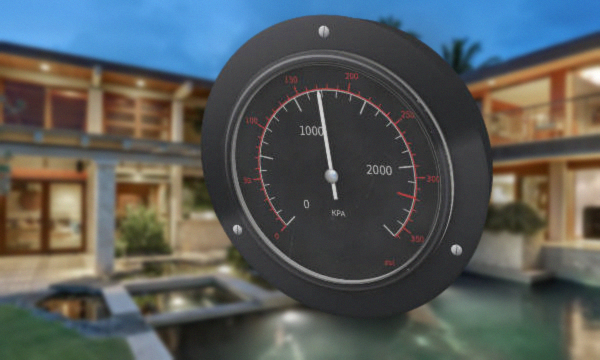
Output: 1200
